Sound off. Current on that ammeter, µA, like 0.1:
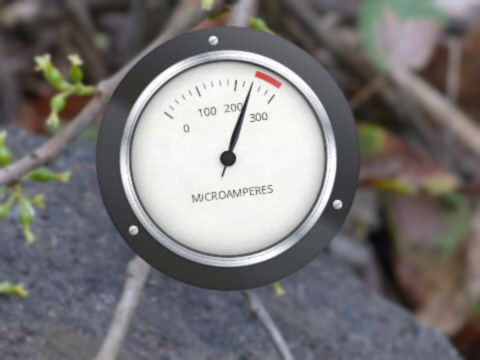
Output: 240
